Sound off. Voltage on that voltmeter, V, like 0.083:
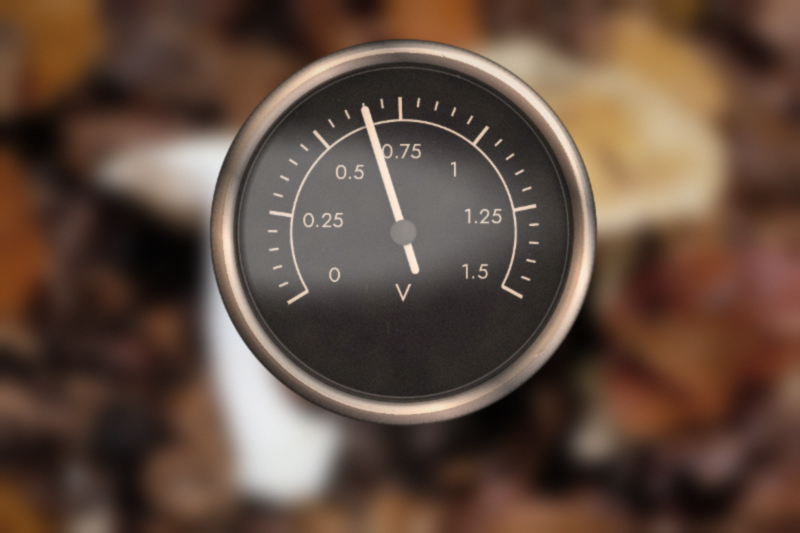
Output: 0.65
